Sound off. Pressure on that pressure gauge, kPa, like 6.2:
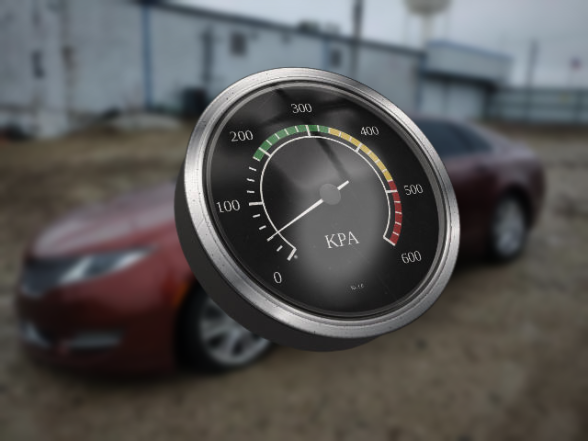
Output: 40
